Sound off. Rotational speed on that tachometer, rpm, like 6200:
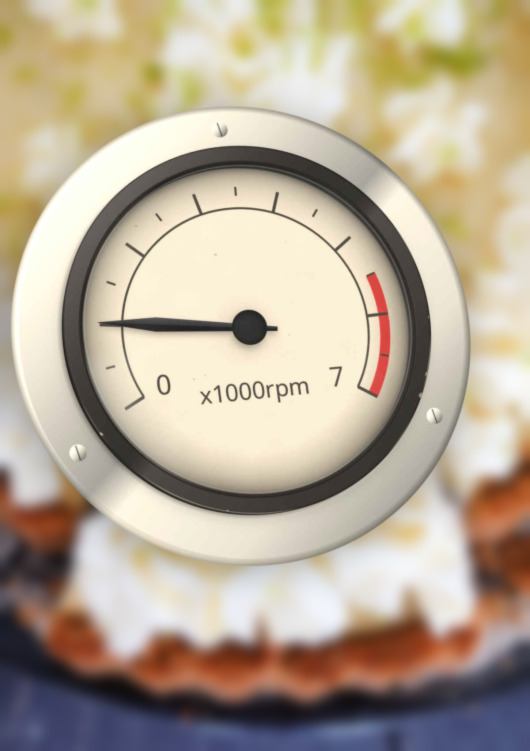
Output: 1000
